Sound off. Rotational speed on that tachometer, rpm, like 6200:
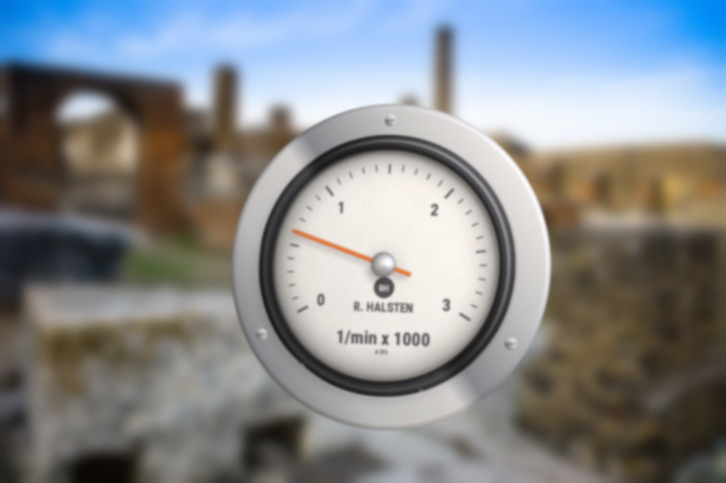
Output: 600
